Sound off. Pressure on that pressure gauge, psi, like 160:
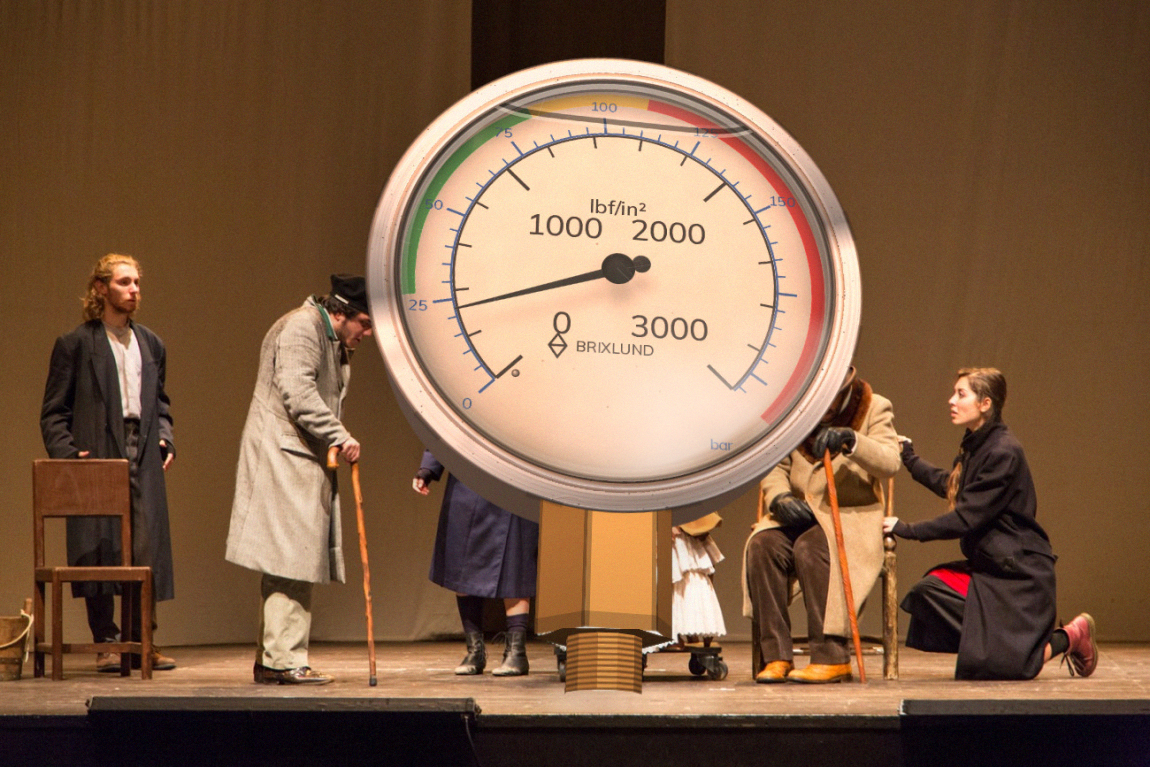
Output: 300
